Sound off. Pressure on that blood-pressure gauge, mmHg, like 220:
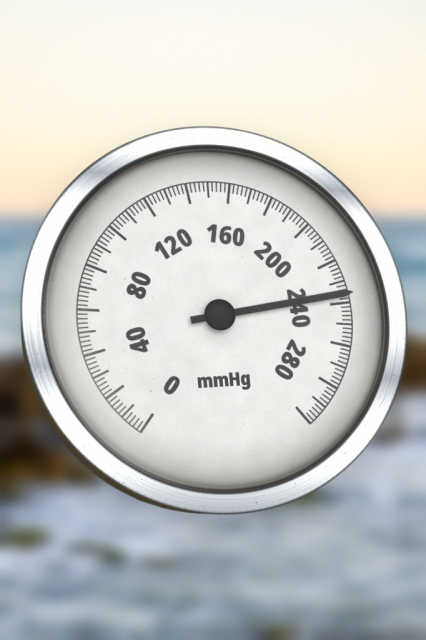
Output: 236
